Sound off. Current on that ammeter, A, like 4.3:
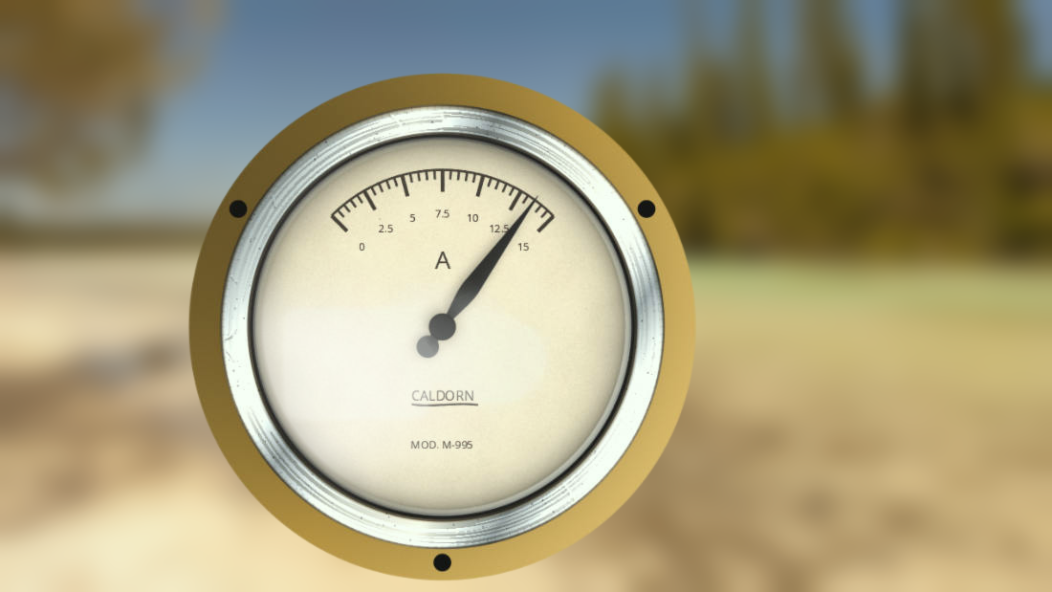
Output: 13.5
